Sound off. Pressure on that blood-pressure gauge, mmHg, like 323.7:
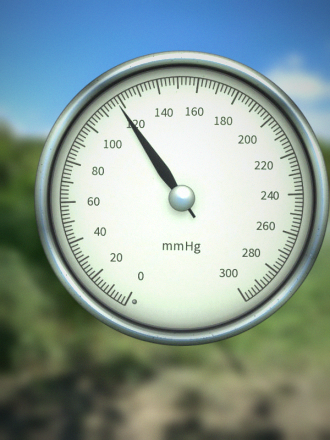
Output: 118
